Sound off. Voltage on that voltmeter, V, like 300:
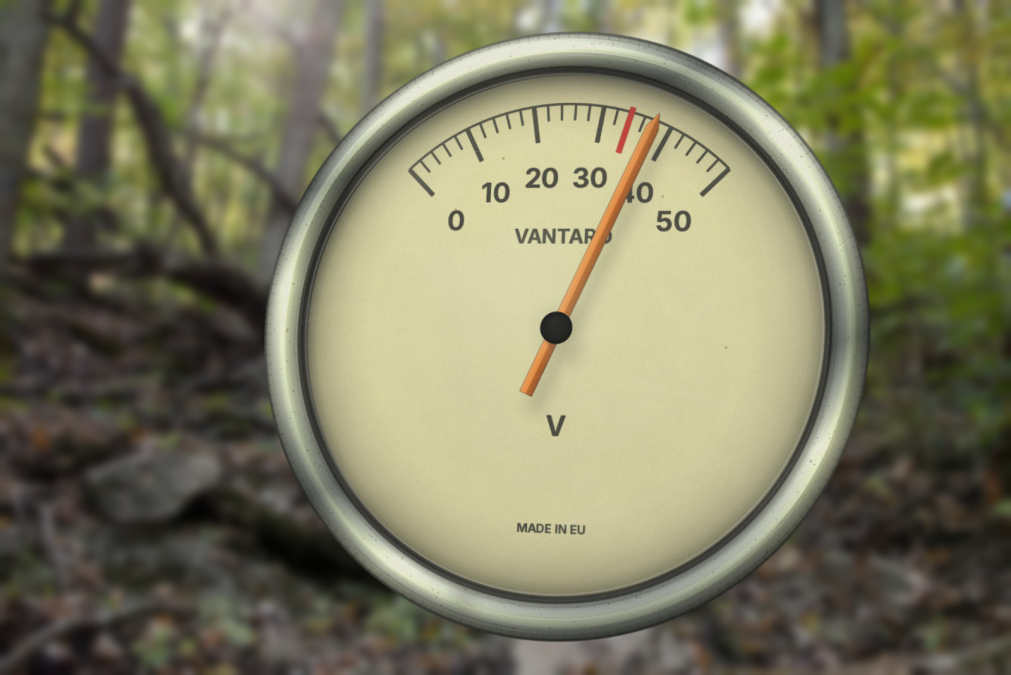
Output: 38
